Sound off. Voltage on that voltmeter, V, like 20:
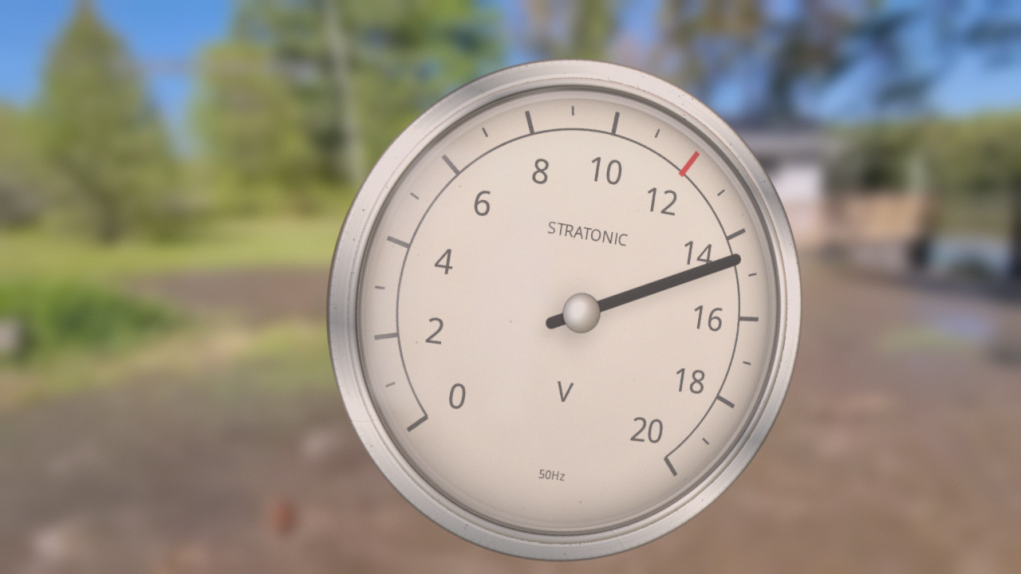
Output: 14.5
